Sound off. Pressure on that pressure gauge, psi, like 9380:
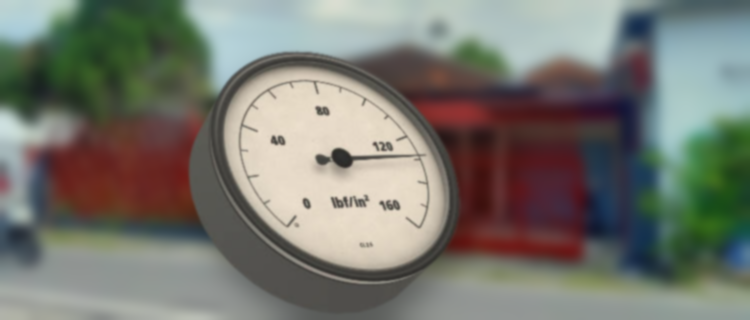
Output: 130
